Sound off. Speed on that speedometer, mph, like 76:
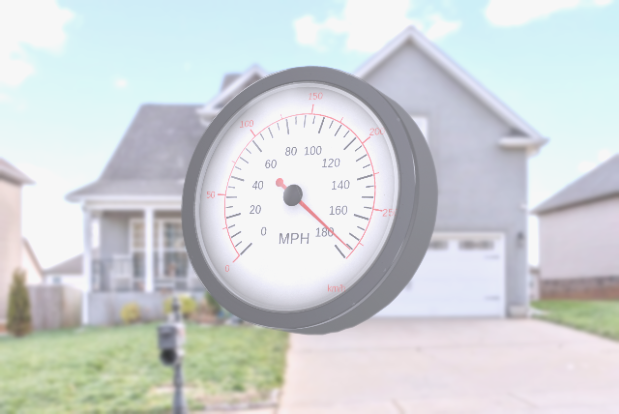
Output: 175
